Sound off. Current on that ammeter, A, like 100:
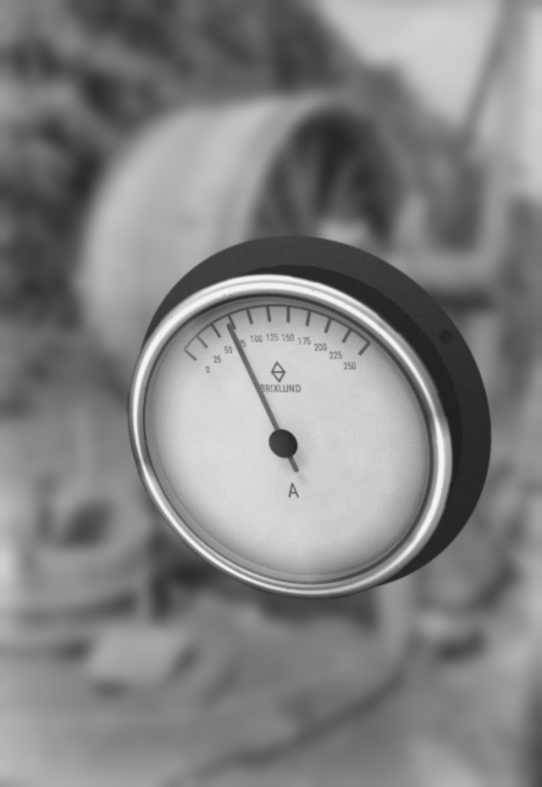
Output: 75
